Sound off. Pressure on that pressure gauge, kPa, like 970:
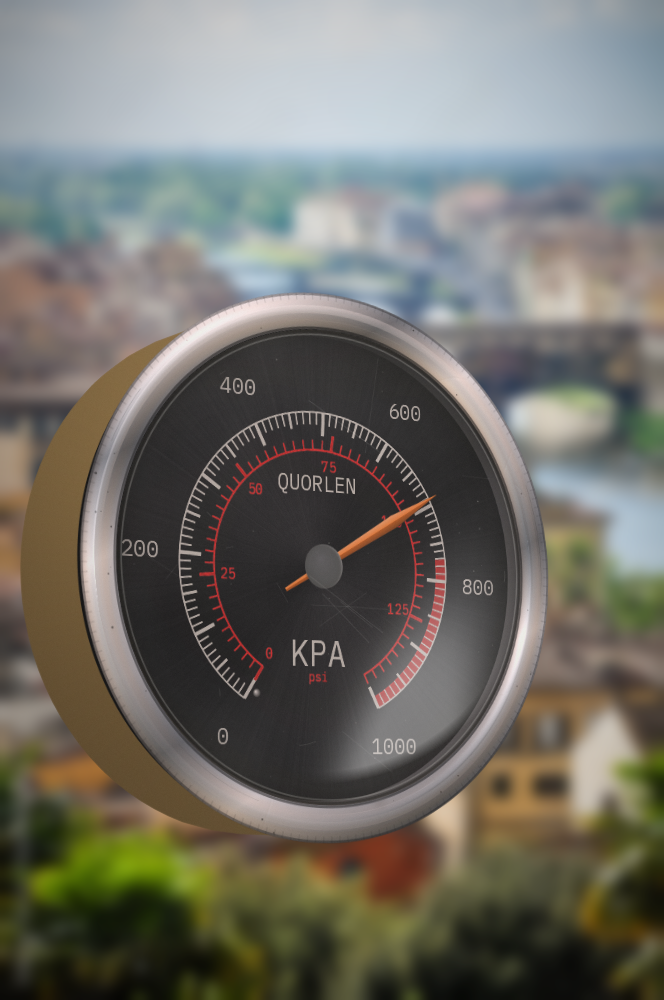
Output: 690
